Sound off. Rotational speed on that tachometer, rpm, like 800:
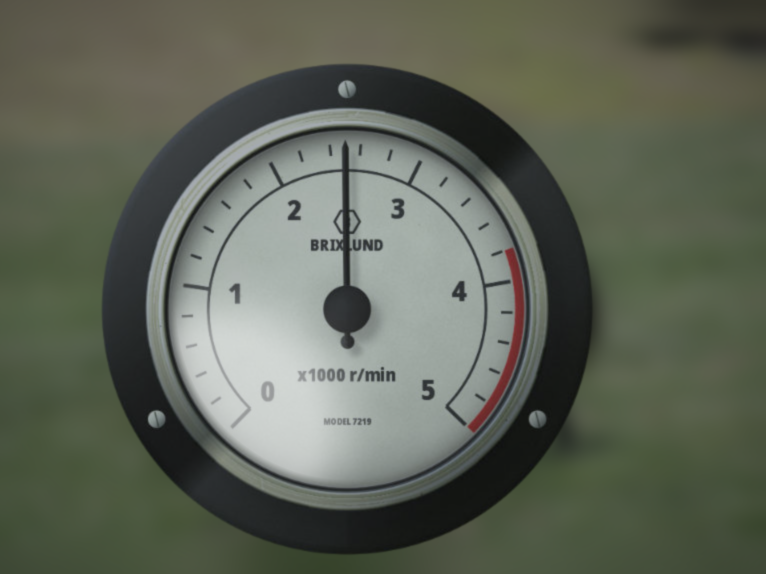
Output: 2500
